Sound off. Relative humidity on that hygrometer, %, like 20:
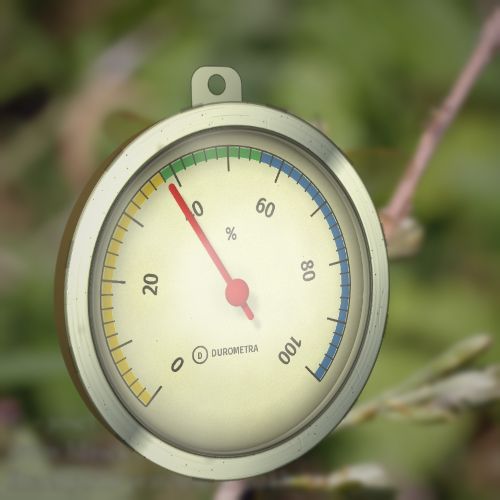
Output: 38
